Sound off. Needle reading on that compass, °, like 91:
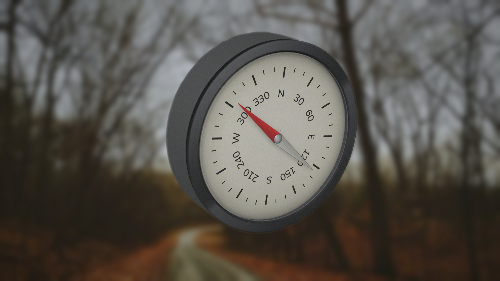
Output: 305
